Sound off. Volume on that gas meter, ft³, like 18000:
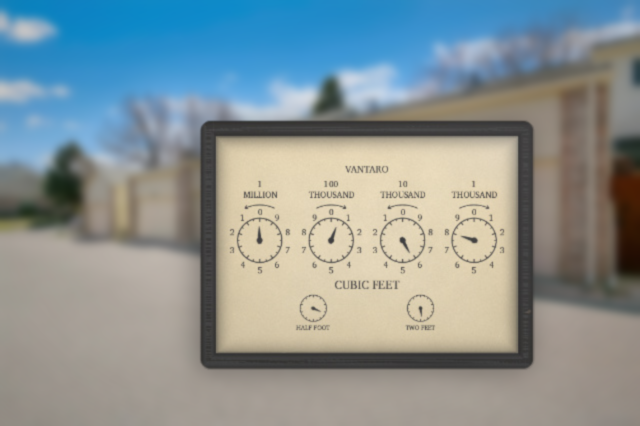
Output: 5800
